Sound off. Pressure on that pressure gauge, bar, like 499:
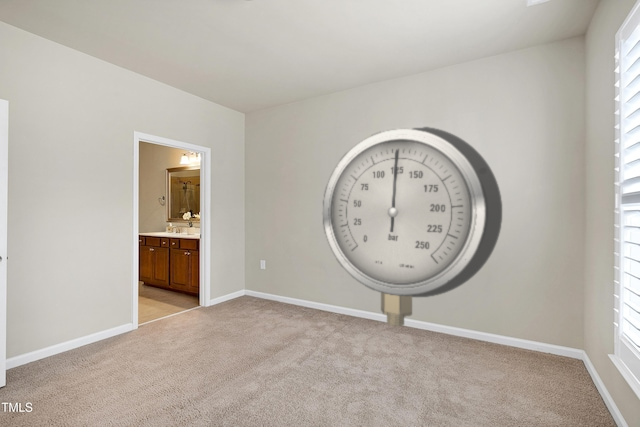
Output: 125
